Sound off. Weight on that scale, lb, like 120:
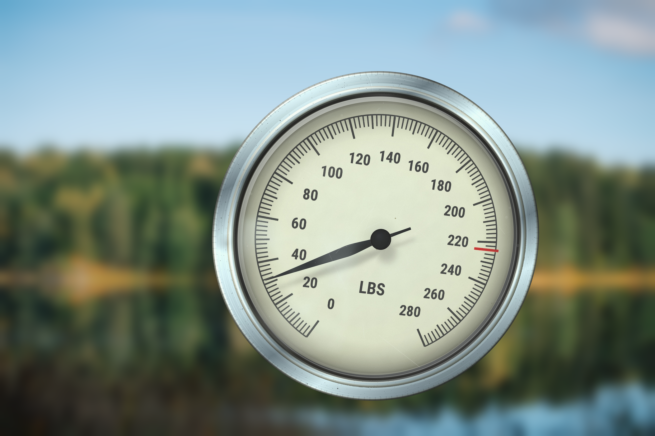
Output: 32
